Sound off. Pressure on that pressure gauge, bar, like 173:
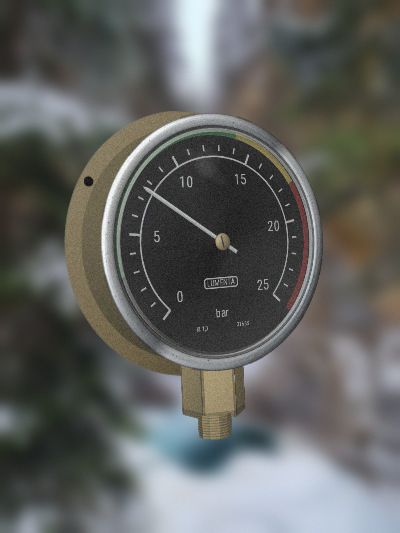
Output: 7.5
